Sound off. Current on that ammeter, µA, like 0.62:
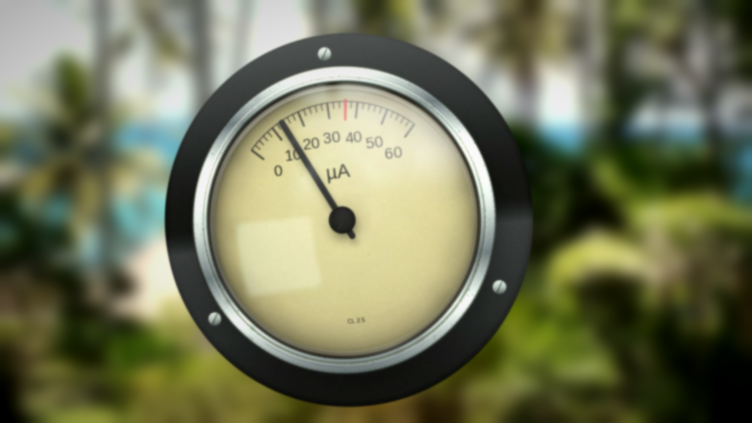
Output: 14
